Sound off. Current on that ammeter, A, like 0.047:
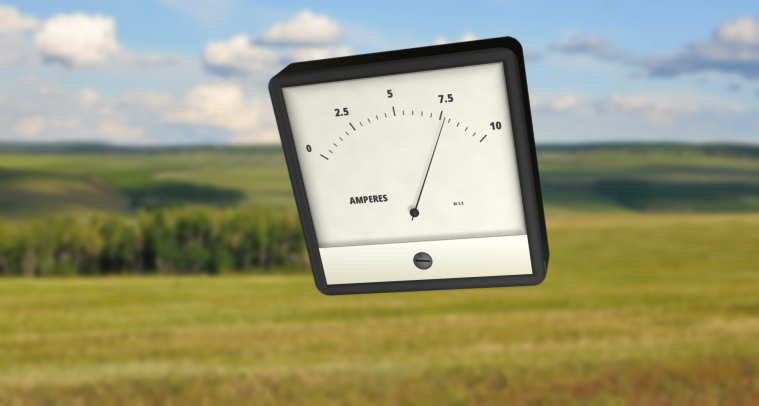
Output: 7.75
